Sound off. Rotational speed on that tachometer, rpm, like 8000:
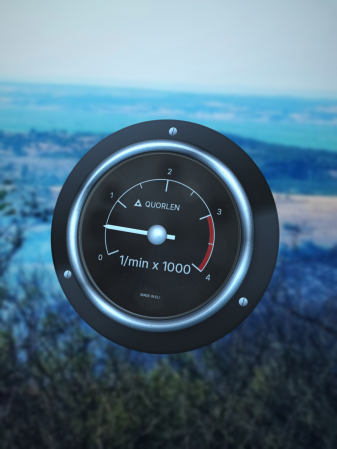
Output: 500
